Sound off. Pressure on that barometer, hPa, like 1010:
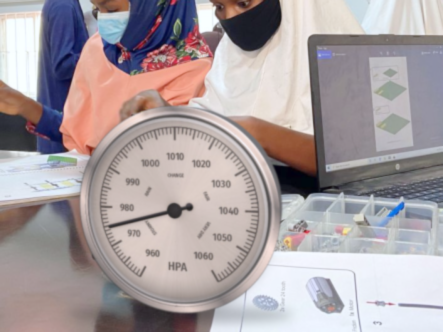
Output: 975
